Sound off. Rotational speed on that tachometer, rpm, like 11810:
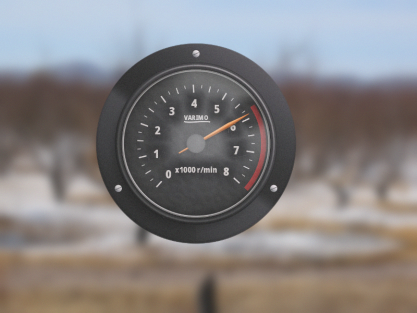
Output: 5875
